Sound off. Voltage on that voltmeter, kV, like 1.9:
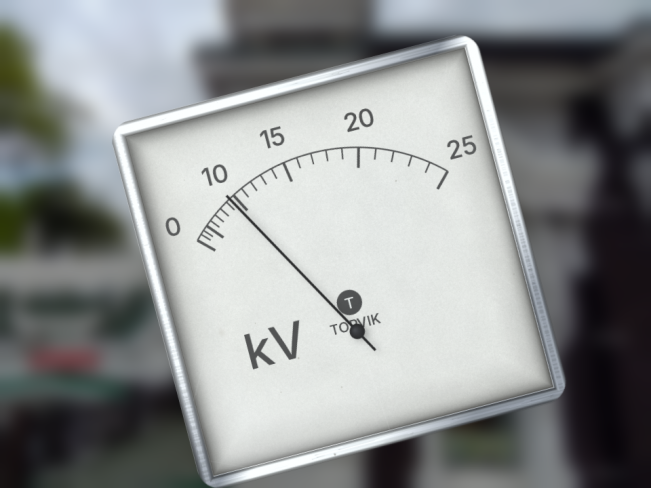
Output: 9.5
